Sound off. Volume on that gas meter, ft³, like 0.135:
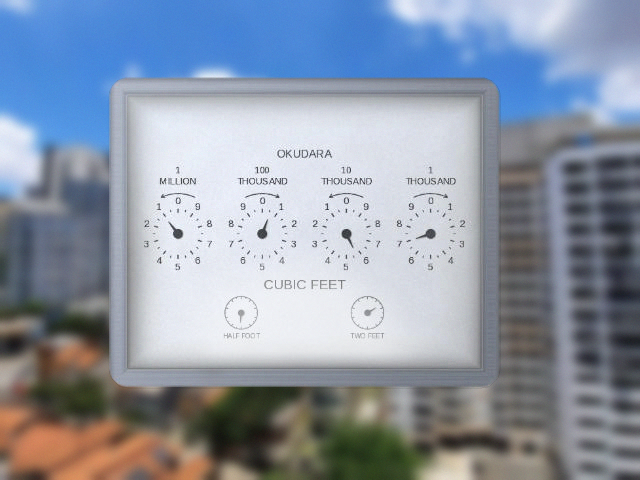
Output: 105700
